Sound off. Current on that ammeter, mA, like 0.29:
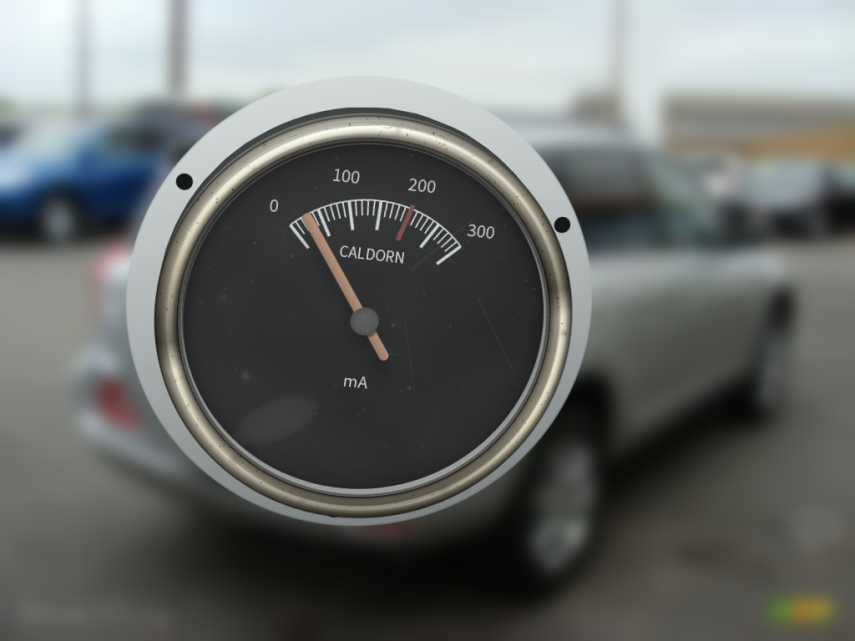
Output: 30
